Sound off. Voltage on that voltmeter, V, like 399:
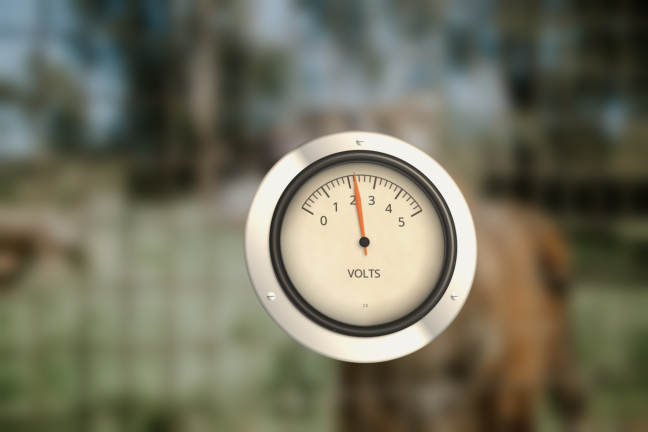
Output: 2.2
